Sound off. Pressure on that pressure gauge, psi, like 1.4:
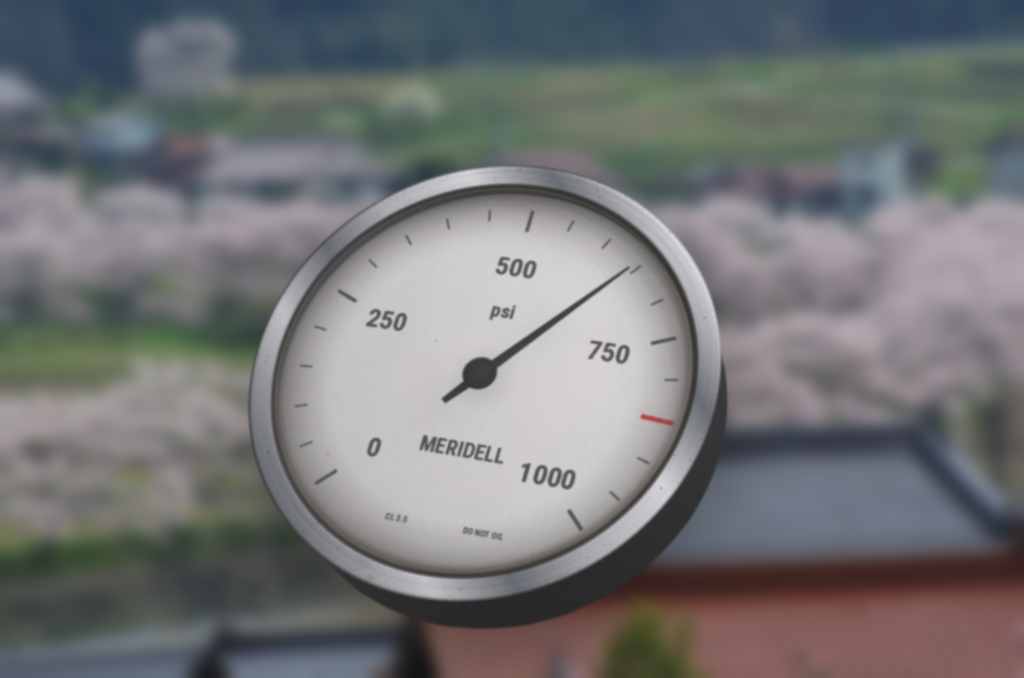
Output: 650
